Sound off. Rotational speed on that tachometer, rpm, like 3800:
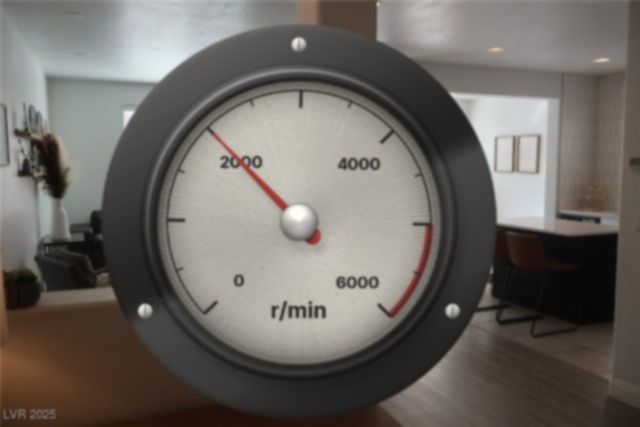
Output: 2000
